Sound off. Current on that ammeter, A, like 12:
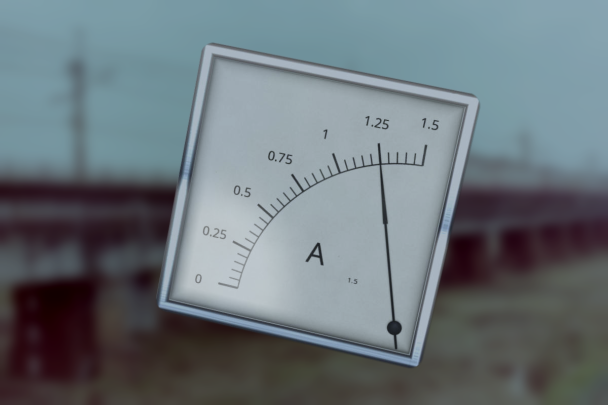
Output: 1.25
